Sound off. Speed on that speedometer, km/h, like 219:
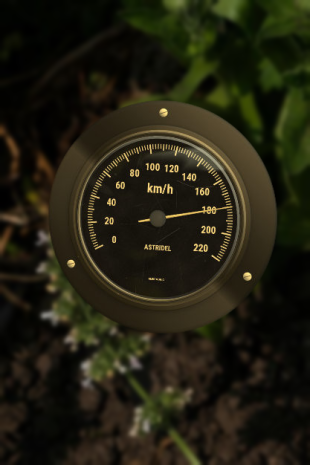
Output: 180
